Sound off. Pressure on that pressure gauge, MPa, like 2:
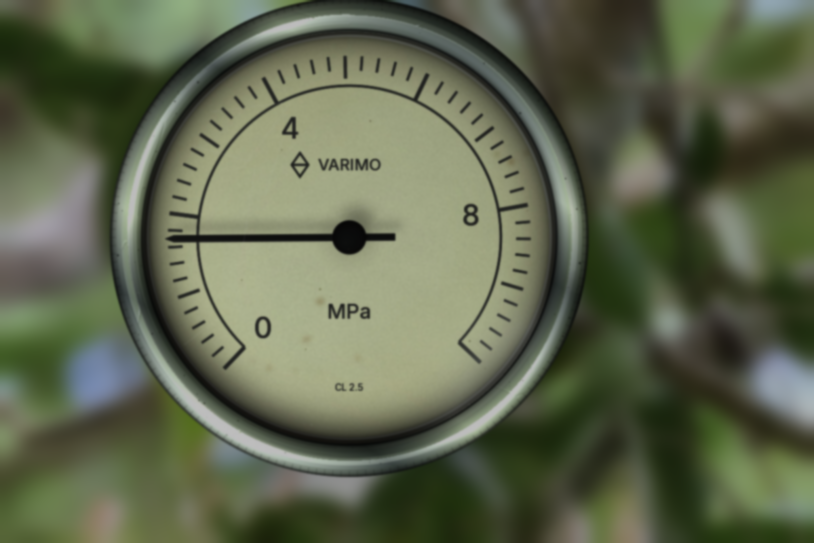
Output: 1.7
